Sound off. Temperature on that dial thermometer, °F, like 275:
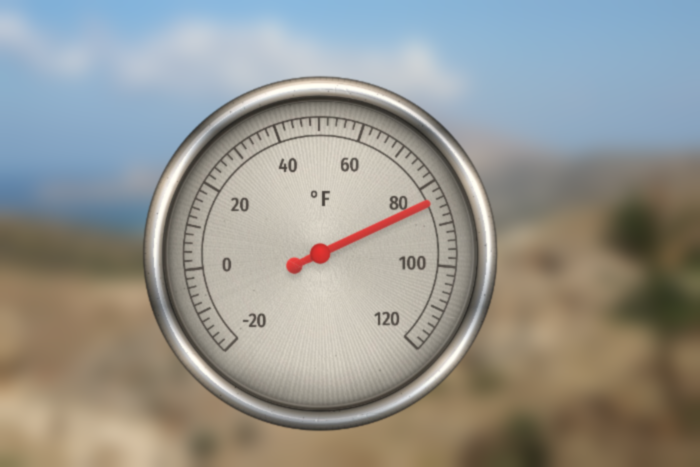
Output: 84
